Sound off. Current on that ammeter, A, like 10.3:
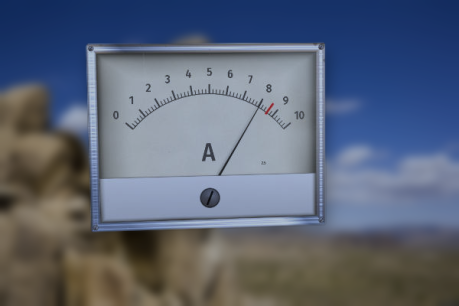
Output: 8
